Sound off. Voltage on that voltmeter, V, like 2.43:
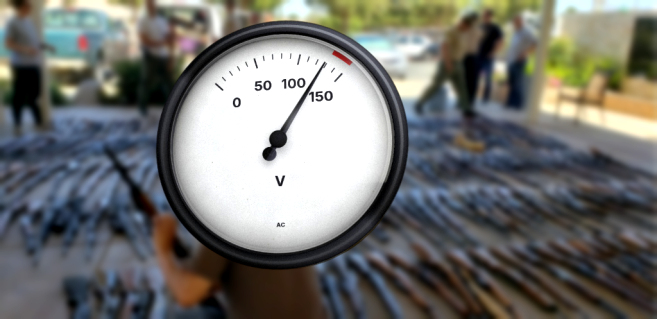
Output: 130
